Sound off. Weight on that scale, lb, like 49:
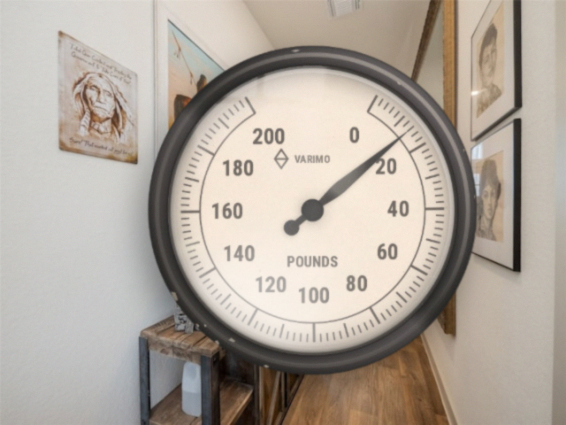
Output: 14
